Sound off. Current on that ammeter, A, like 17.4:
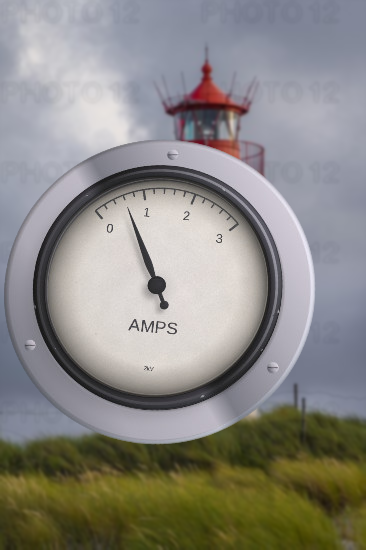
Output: 0.6
